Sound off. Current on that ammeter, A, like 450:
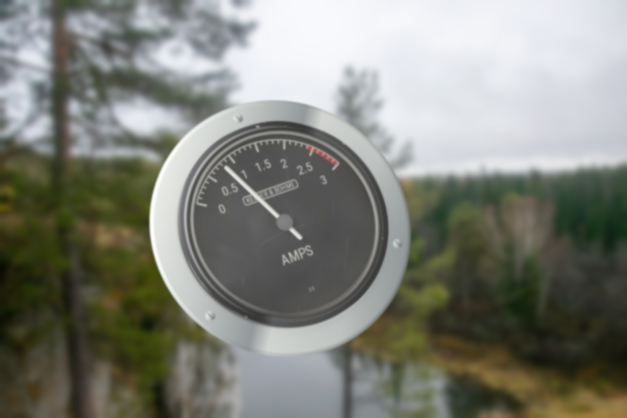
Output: 0.8
